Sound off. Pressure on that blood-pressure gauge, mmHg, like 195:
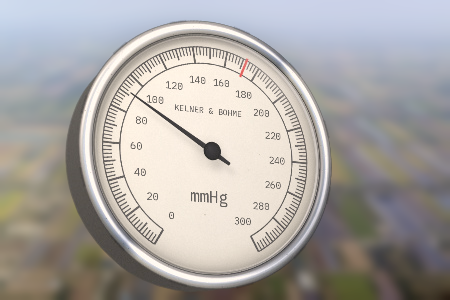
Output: 90
